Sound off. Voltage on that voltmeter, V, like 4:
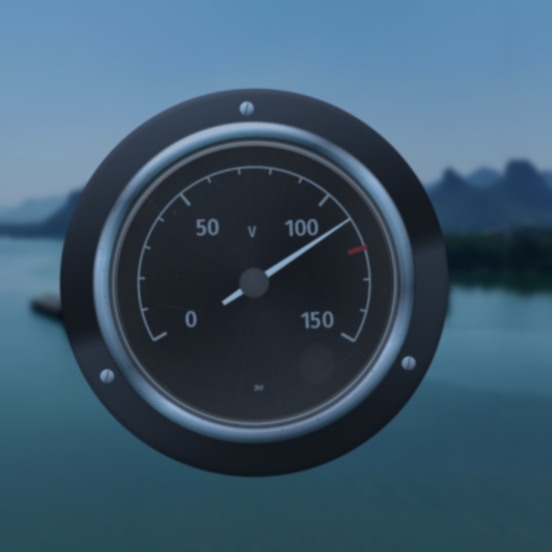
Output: 110
